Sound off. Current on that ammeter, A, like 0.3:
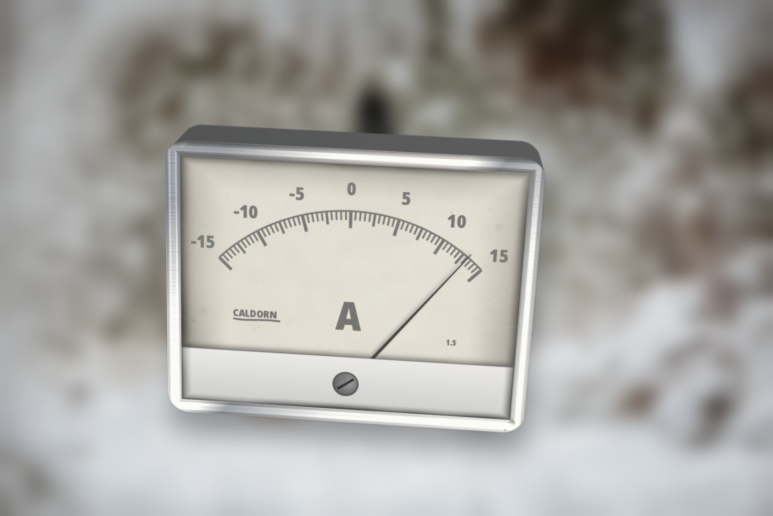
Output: 13
